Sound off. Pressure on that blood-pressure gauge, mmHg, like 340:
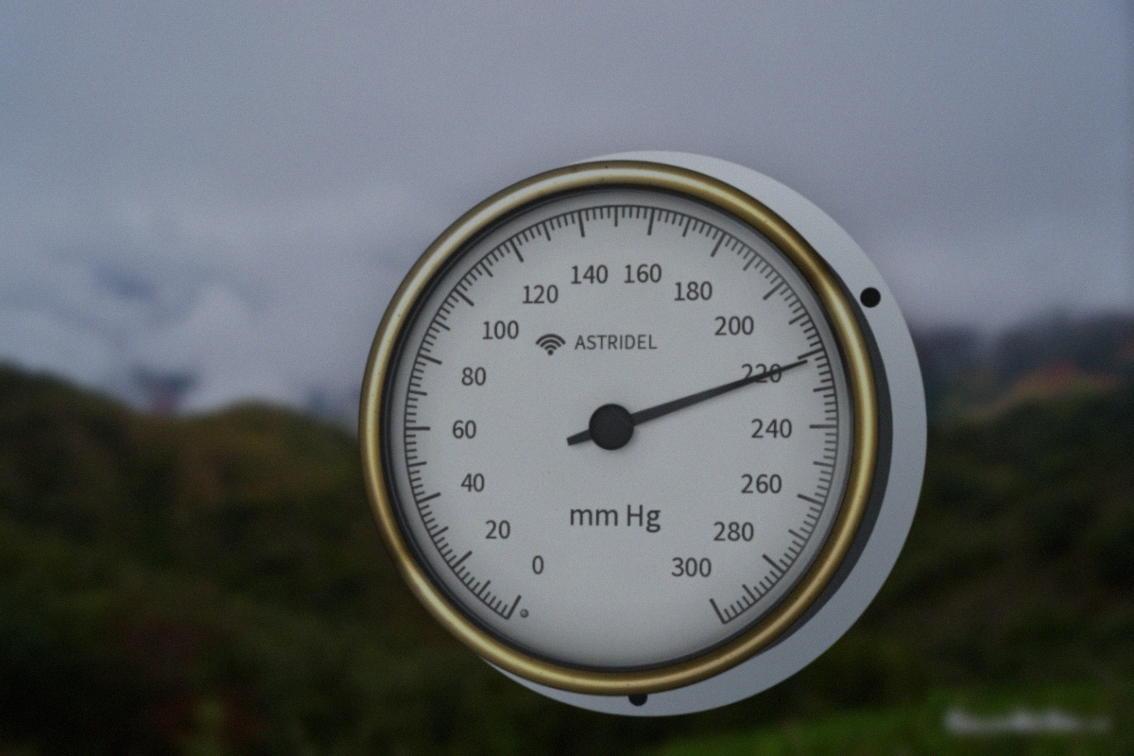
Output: 222
